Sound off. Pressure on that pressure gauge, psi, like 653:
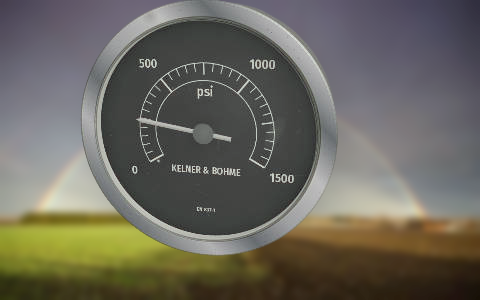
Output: 250
